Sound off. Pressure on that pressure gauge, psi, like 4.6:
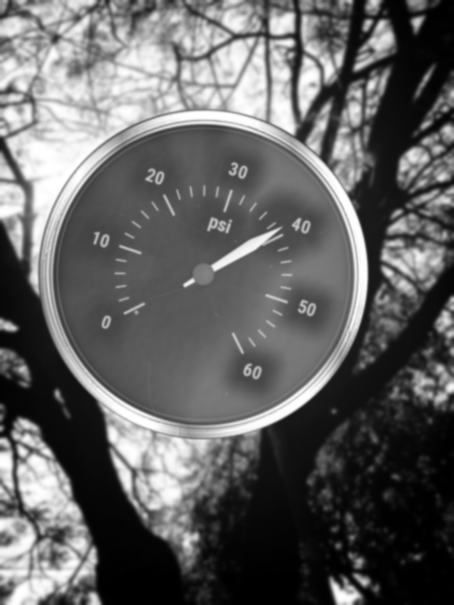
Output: 39
